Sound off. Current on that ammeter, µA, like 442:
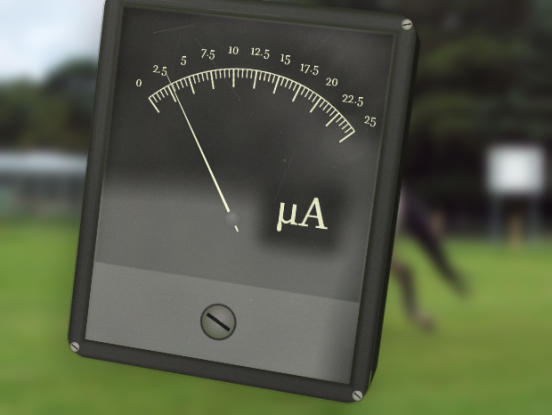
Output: 3
